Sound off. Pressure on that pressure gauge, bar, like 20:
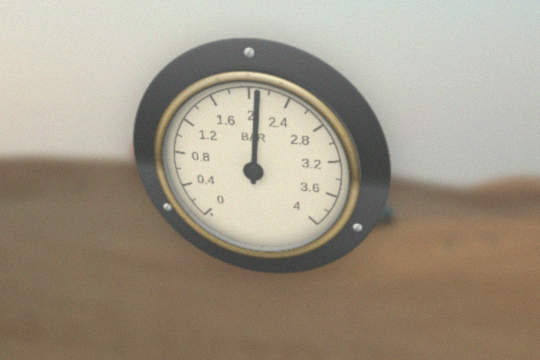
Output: 2.1
